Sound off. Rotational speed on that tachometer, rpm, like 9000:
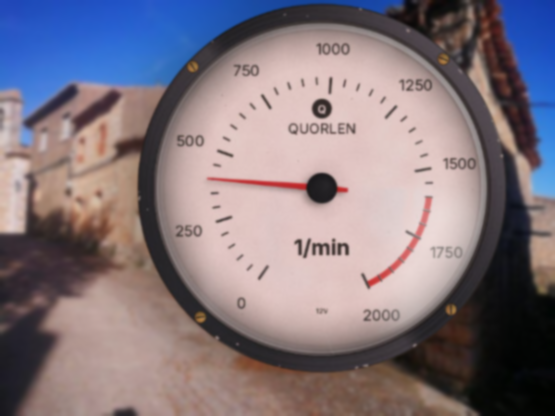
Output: 400
